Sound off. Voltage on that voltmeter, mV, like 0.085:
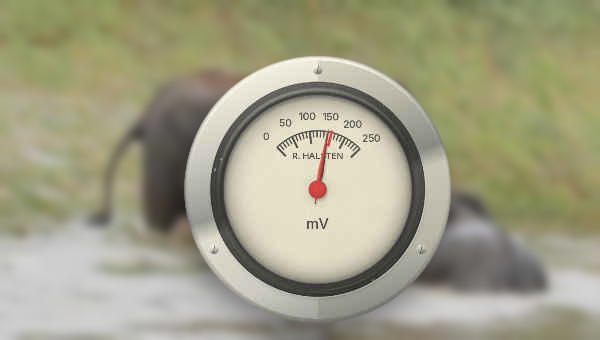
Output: 150
